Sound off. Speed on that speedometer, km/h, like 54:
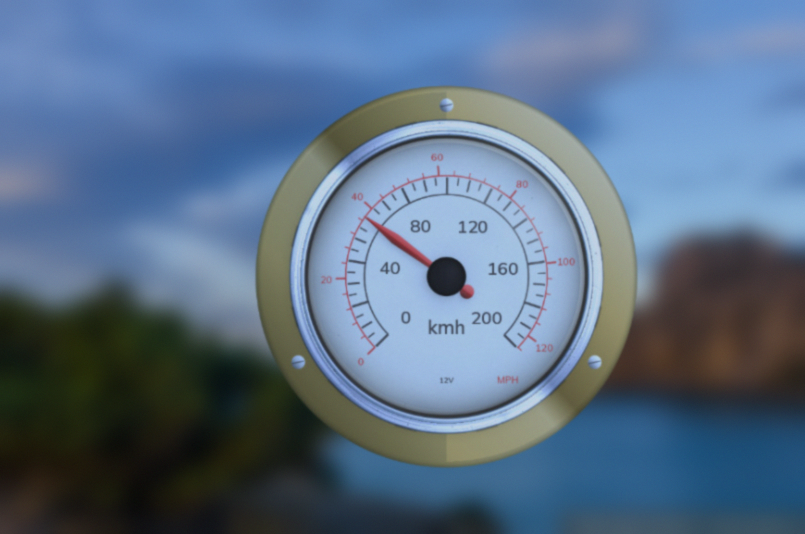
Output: 60
